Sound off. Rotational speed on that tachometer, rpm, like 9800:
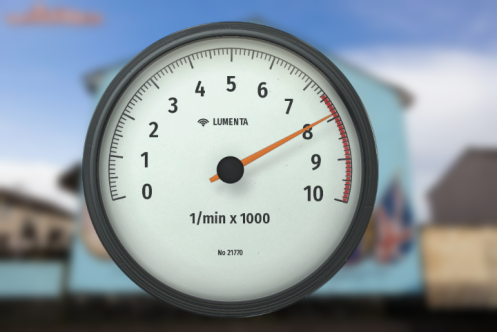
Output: 7900
